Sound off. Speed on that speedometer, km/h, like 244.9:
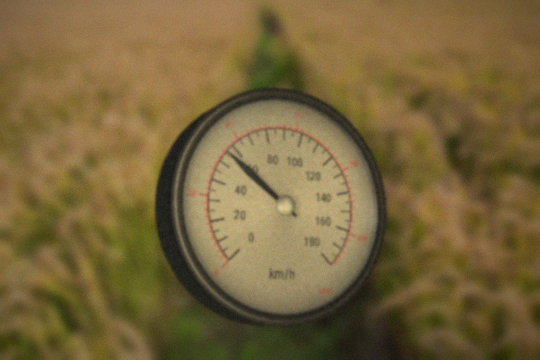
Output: 55
